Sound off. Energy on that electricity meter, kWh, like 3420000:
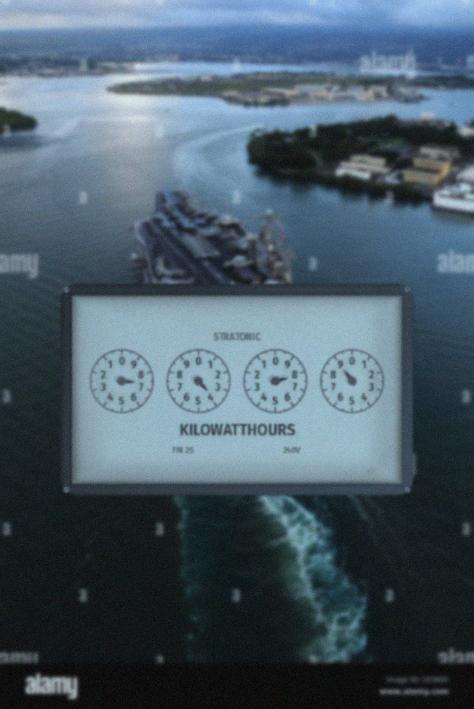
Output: 7379
